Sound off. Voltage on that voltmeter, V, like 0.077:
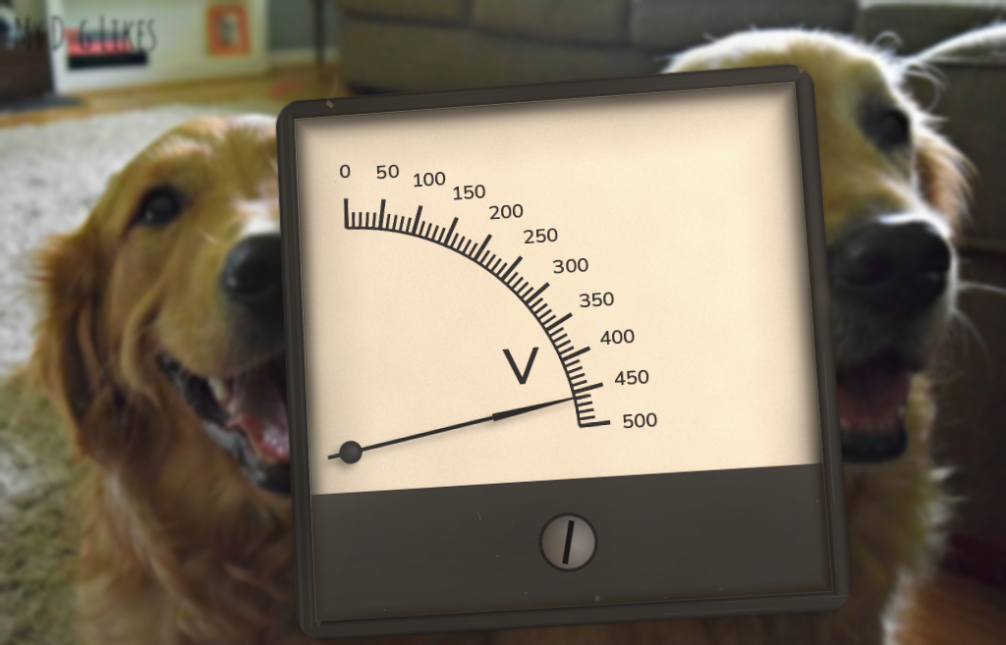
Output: 460
